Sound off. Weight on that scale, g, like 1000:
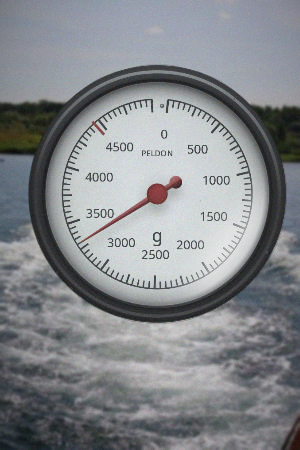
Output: 3300
